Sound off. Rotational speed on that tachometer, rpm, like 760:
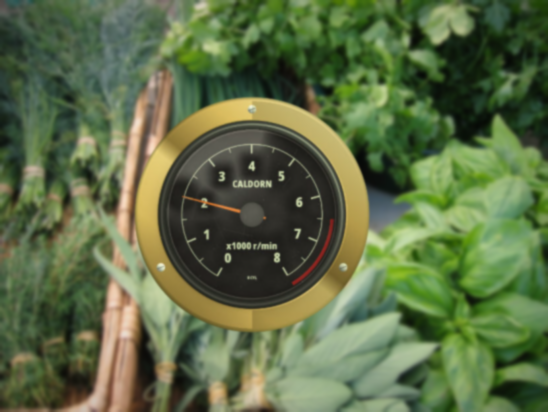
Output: 2000
